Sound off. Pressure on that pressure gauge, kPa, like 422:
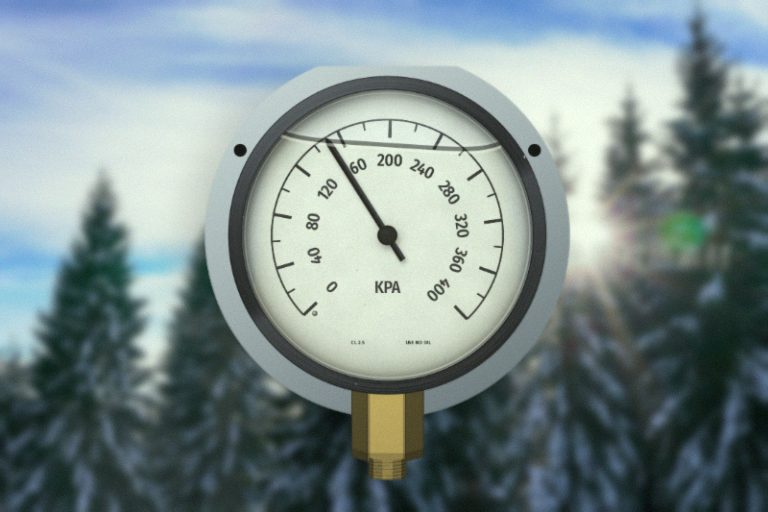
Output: 150
